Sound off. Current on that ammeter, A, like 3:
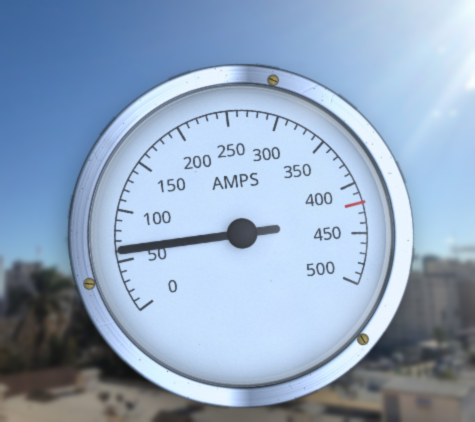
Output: 60
